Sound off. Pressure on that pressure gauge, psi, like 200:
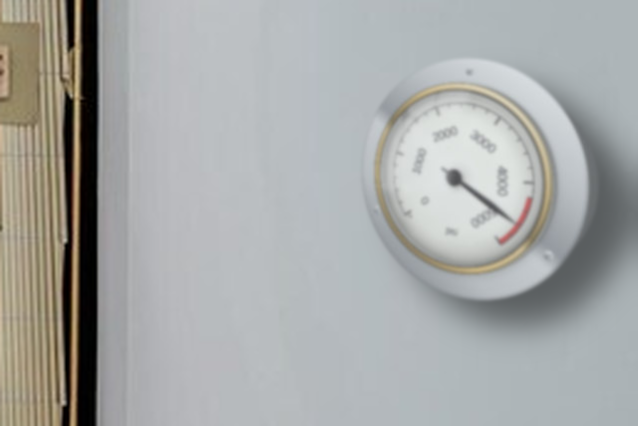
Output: 4600
